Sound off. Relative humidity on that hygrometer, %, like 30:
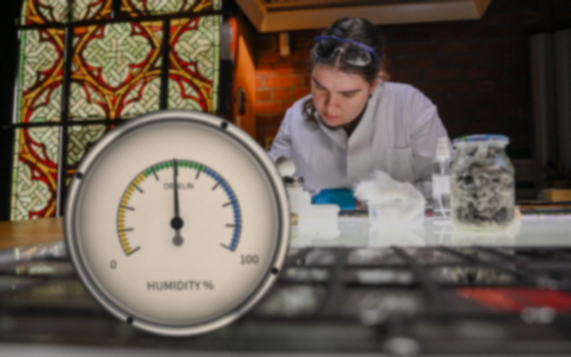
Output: 50
